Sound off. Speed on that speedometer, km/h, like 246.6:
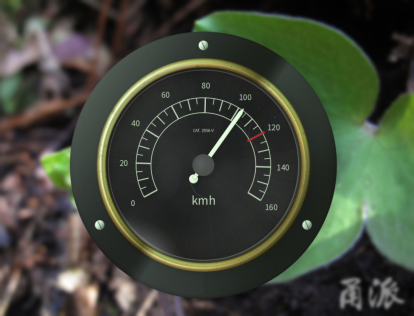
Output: 102.5
